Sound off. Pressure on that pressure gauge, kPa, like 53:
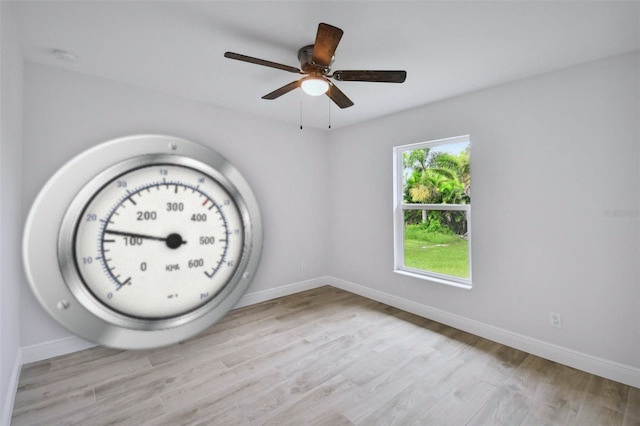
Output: 120
